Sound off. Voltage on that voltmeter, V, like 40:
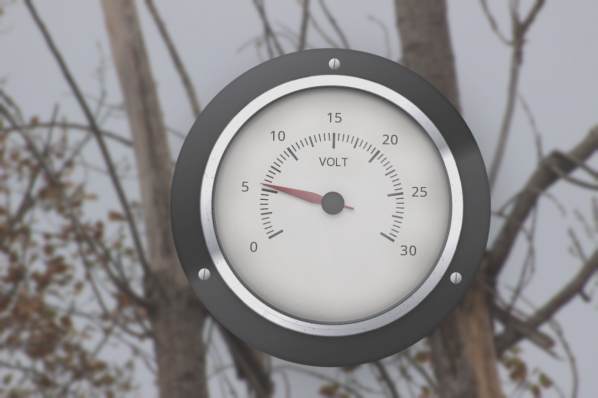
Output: 5.5
